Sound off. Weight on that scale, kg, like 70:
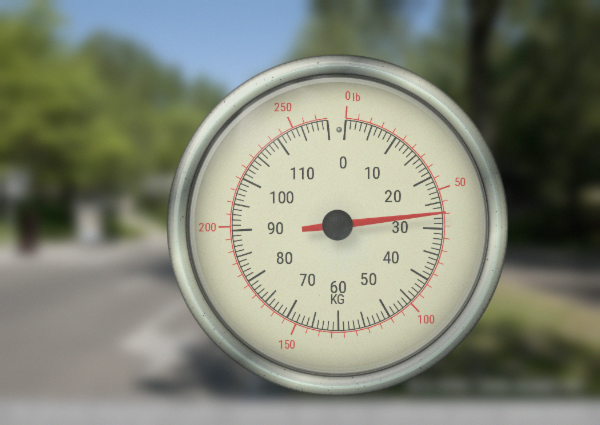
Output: 27
